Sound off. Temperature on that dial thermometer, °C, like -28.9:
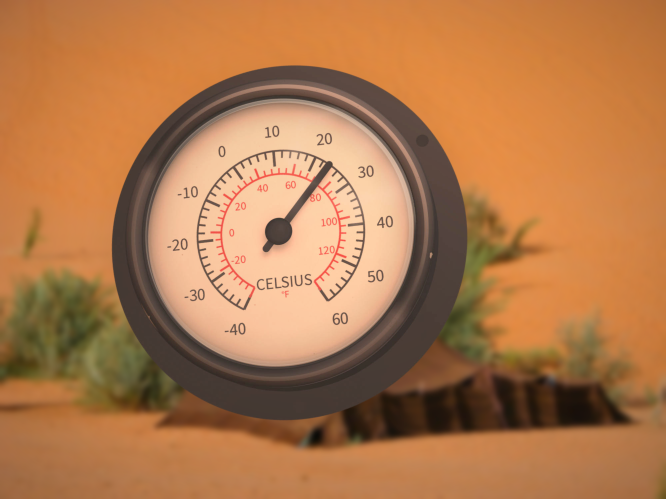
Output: 24
